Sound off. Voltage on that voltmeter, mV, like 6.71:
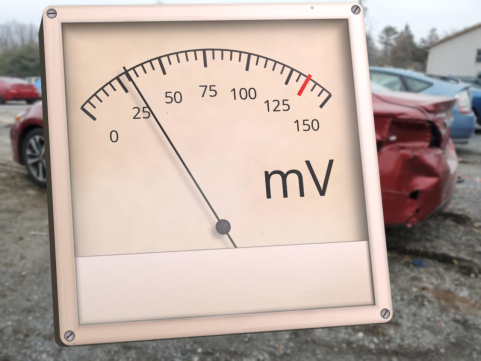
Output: 30
